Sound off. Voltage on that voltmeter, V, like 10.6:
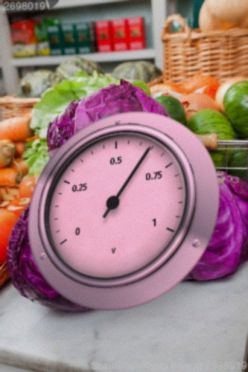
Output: 0.65
